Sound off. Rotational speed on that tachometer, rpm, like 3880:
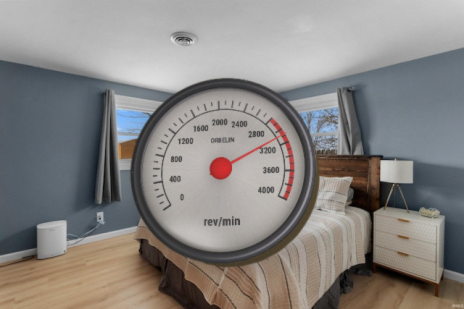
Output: 3100
